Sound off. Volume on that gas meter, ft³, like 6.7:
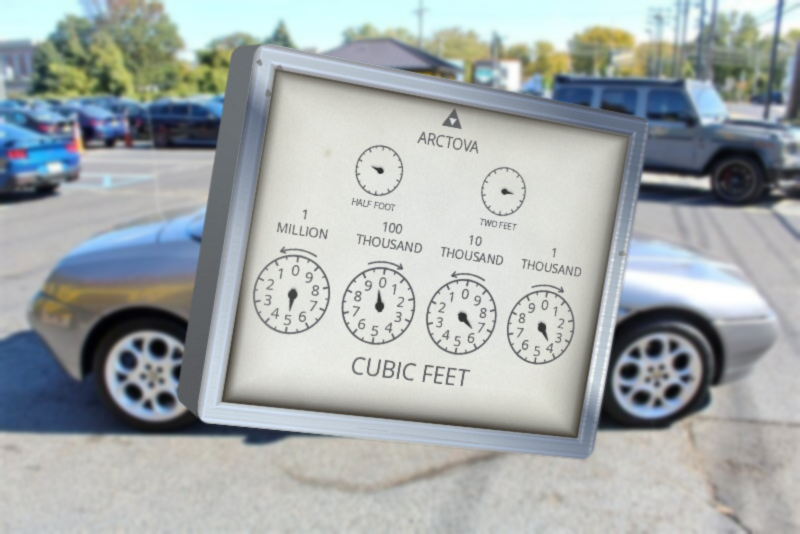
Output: 496400
